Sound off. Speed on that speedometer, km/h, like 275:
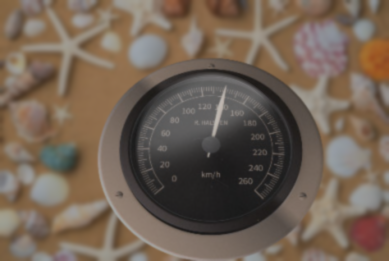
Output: 140
